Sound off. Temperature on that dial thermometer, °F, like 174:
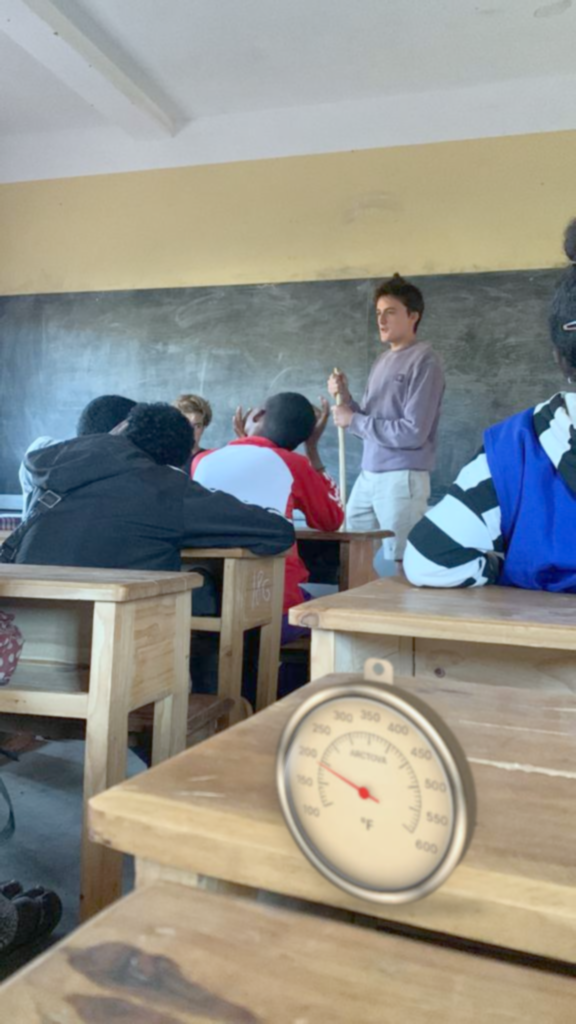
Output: 200
